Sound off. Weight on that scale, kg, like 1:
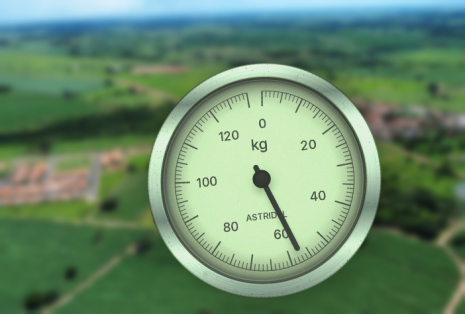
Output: 57
